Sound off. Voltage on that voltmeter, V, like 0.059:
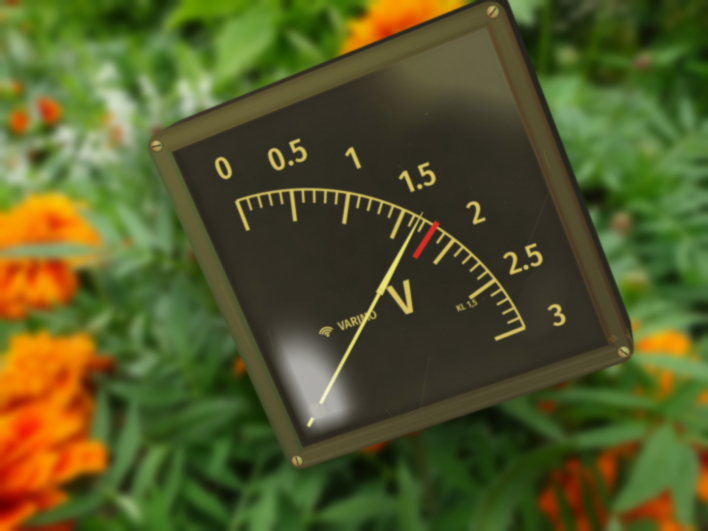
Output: 1.65
